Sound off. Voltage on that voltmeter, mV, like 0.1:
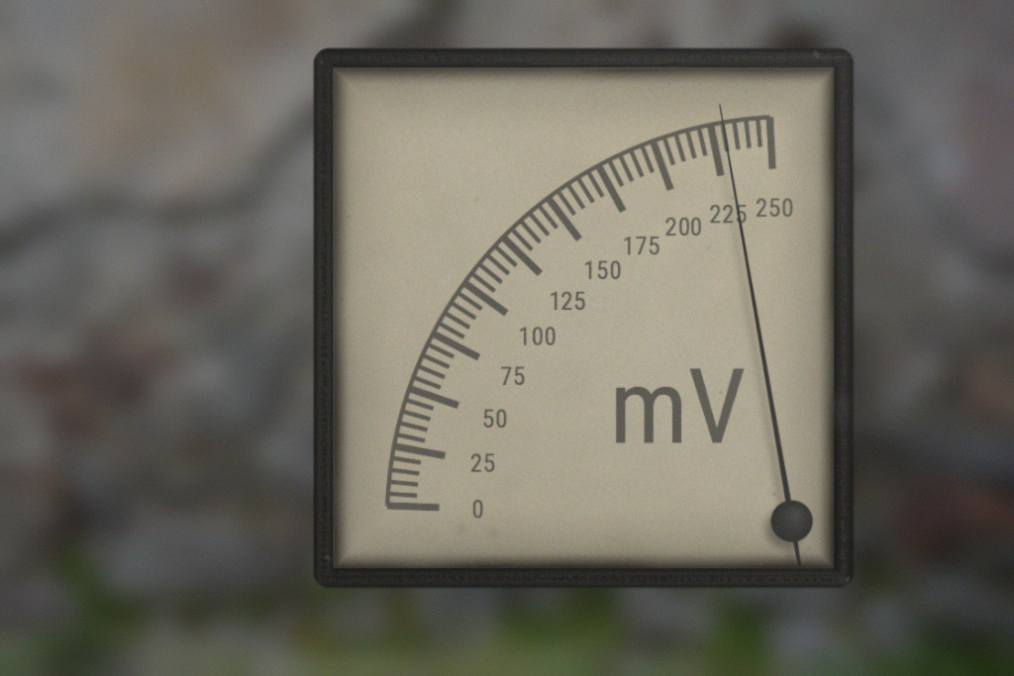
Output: 230
